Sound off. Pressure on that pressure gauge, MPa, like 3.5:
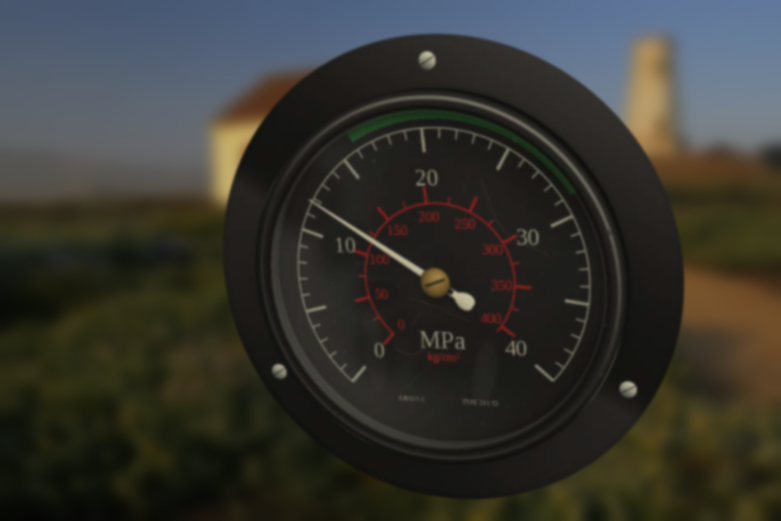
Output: 12
